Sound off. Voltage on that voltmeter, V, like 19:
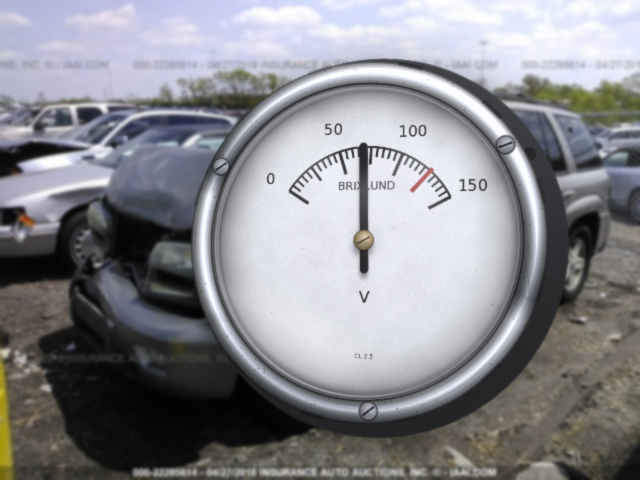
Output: 70
